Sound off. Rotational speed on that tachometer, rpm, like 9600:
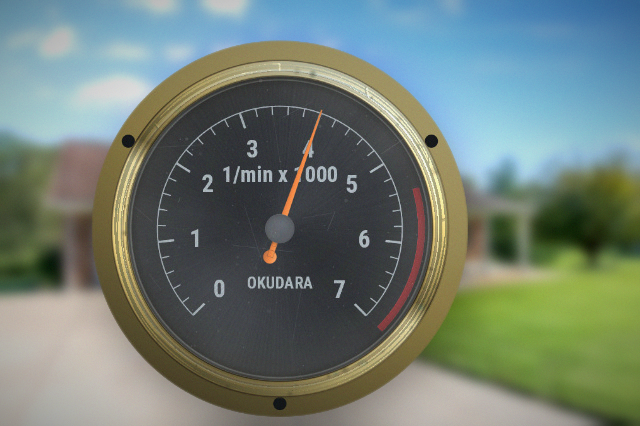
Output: 4000
